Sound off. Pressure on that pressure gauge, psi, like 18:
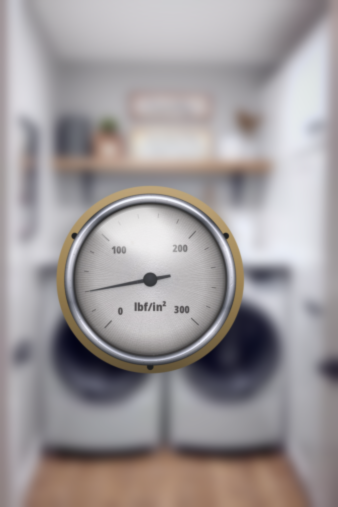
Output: 40
